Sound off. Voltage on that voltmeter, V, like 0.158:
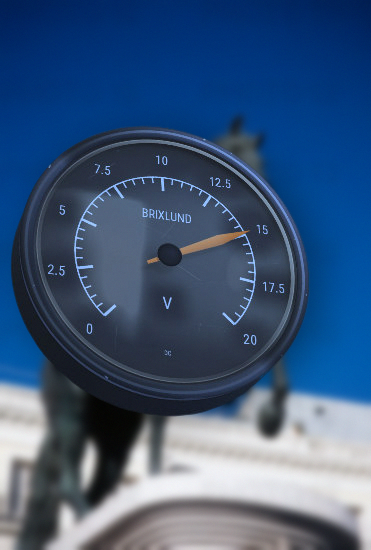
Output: 15
